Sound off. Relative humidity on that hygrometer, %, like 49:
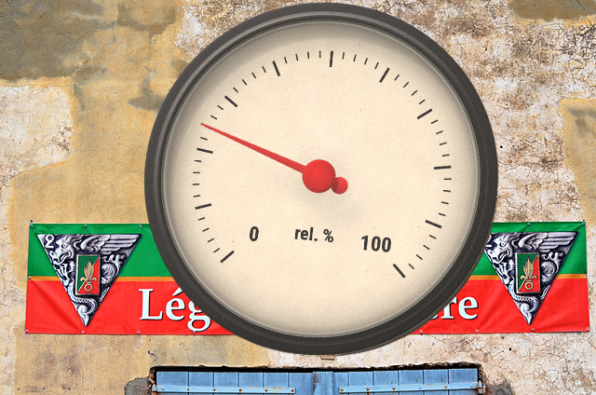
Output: 24
